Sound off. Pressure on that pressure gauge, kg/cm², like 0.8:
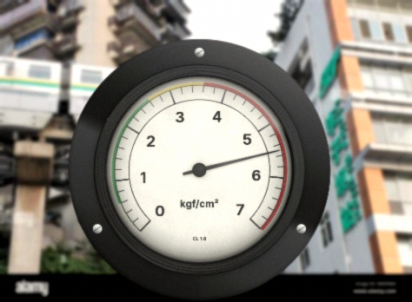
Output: 5.5
